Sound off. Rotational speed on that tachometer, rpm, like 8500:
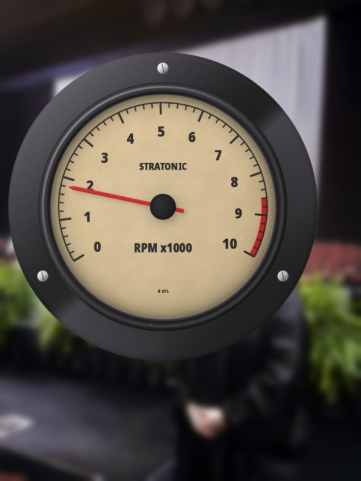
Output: 1800
